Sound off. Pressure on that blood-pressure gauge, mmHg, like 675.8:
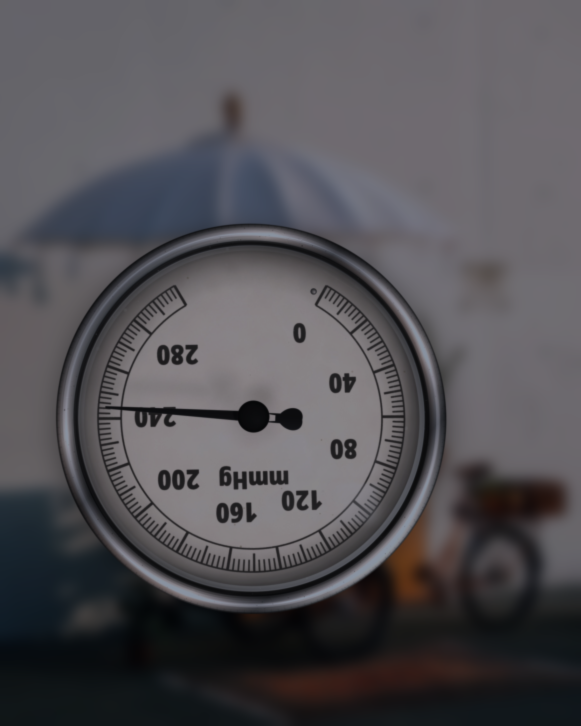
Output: 244
